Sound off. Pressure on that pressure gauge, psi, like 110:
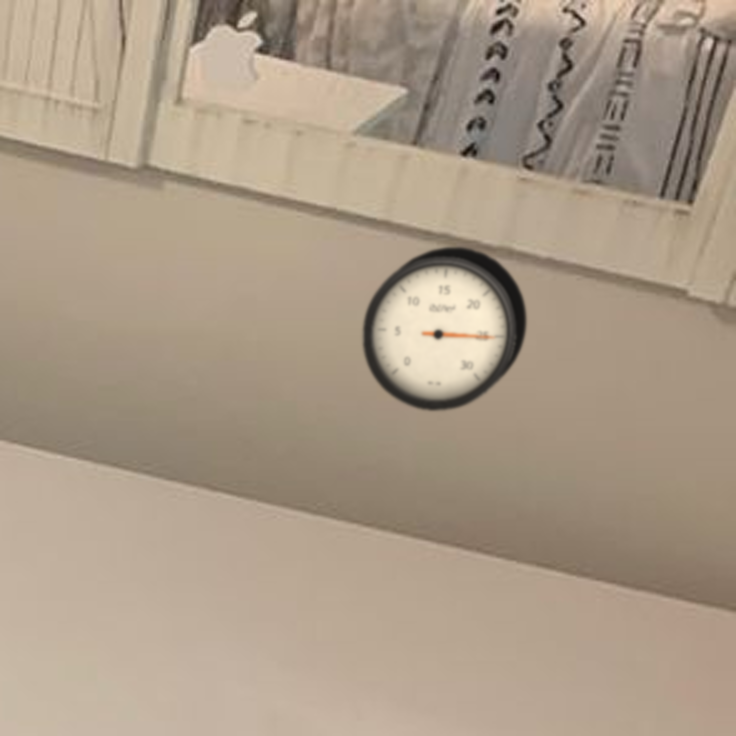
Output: 25
